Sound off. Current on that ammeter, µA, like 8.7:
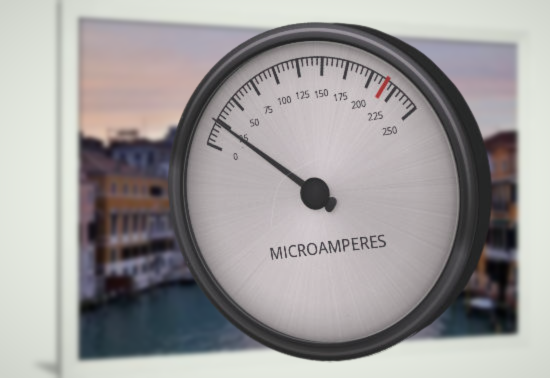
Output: 25
